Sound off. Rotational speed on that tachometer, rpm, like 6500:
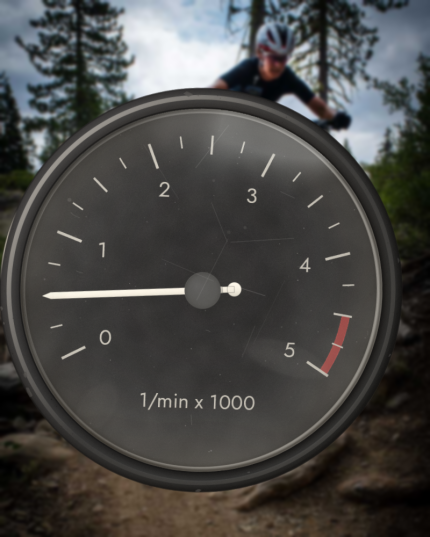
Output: 500
